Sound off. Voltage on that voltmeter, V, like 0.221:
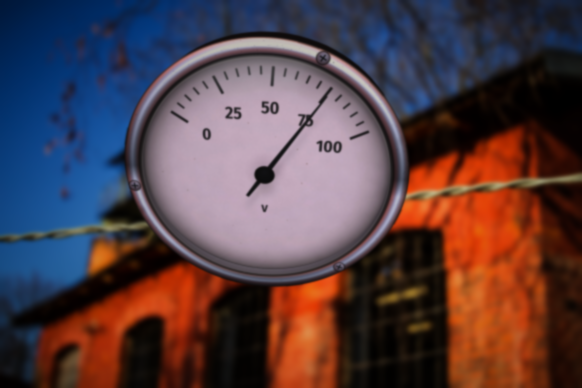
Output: 75
